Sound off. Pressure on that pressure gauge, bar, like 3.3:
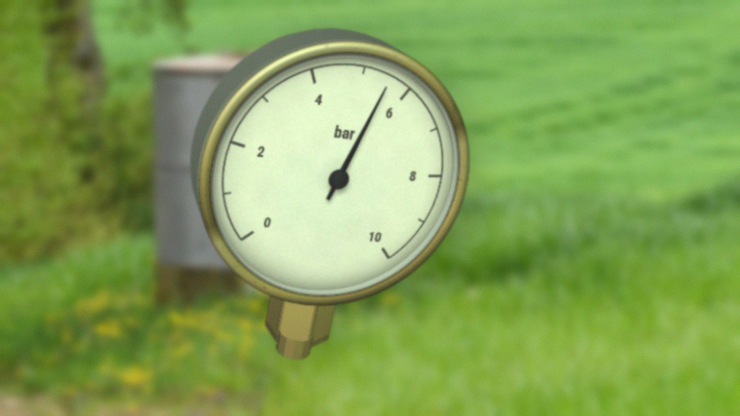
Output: 5.5
